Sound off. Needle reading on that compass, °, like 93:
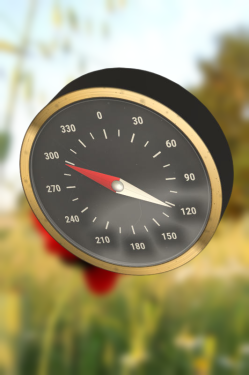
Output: 300
